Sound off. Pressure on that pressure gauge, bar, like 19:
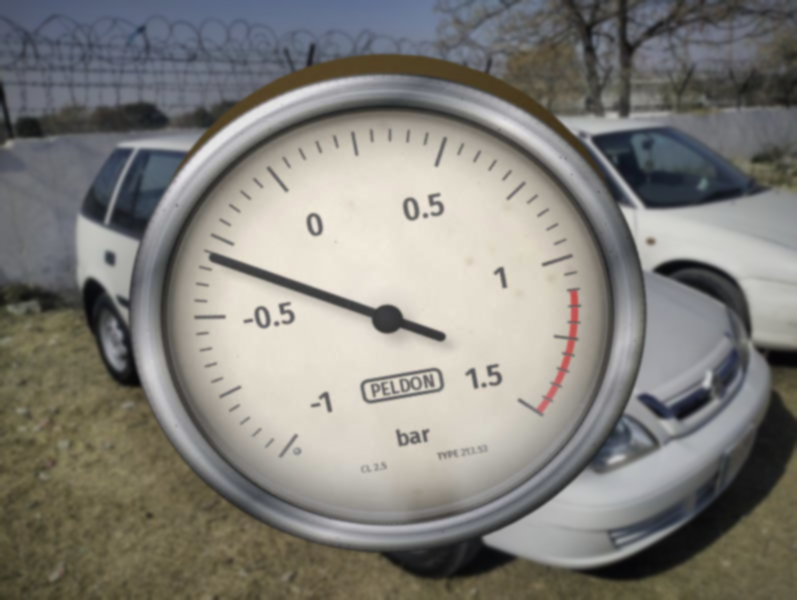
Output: -0.3
